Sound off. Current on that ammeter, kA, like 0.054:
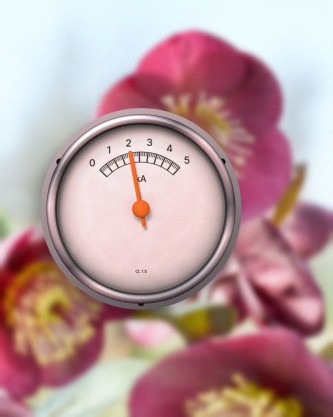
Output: 2
